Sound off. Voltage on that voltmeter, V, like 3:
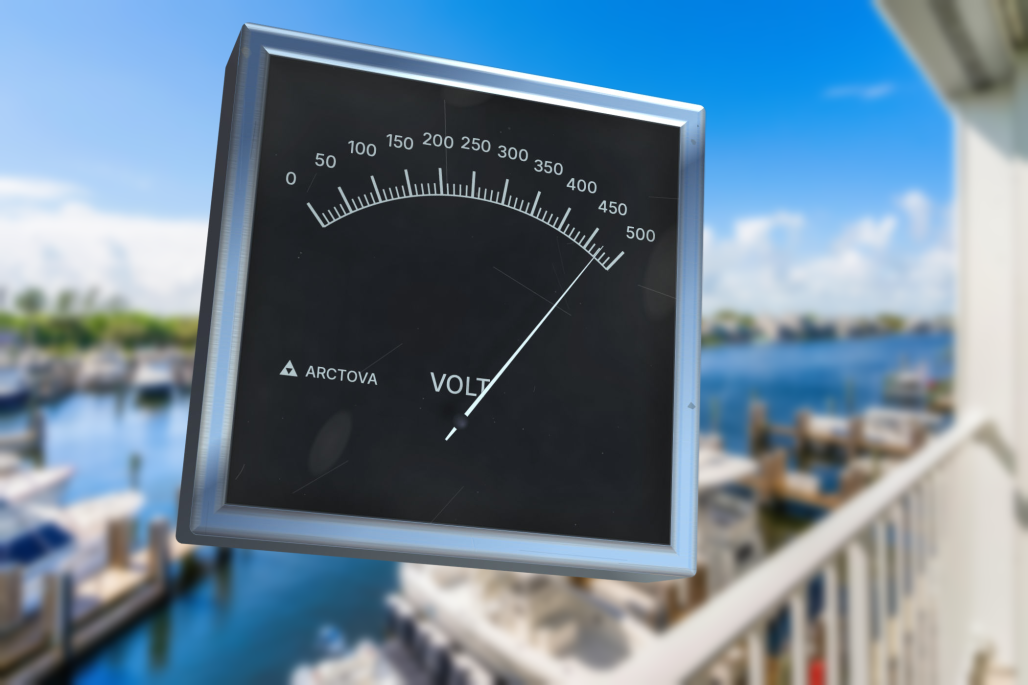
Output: 470
